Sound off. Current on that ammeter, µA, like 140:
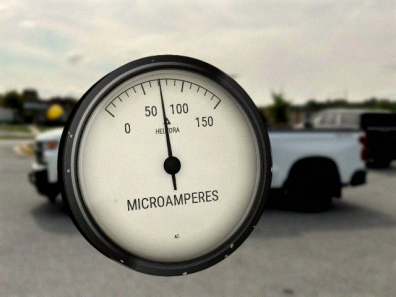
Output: 70
